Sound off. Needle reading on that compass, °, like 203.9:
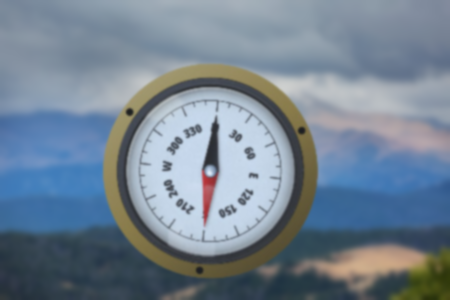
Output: 180
